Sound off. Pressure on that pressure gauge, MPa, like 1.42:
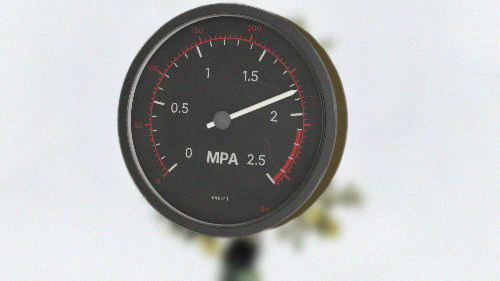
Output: 1.85
